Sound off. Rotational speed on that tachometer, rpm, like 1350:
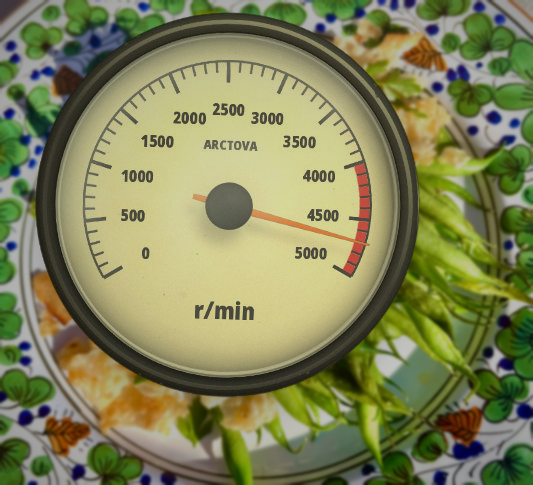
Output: 4700
